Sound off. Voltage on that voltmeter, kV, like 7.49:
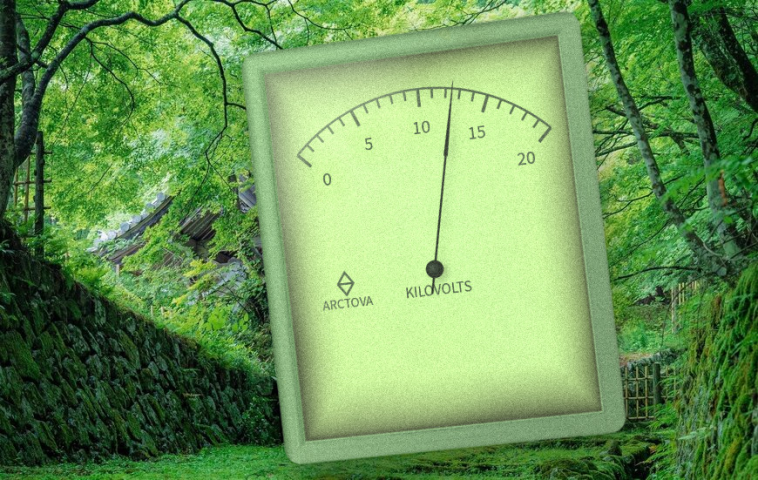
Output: 12.5
